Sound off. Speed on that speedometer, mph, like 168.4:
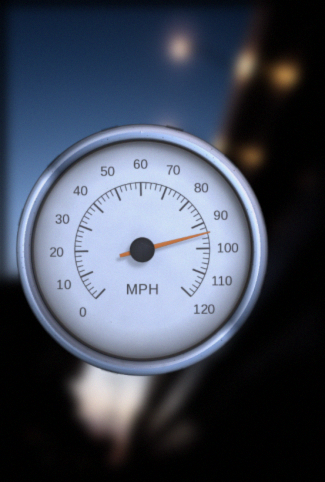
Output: 94
